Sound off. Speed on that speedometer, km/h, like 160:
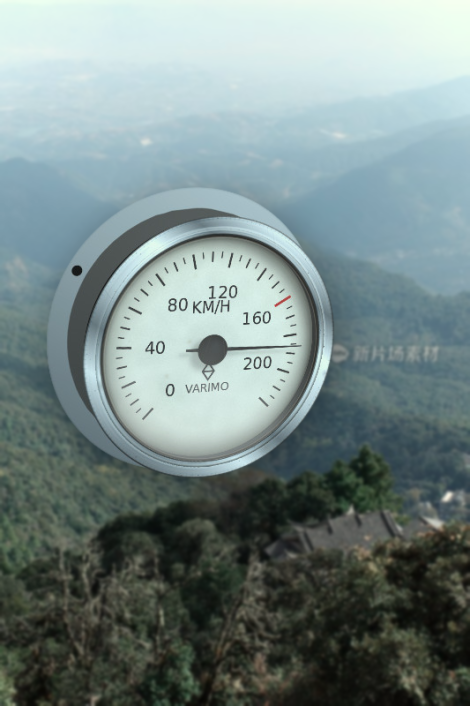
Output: 185
